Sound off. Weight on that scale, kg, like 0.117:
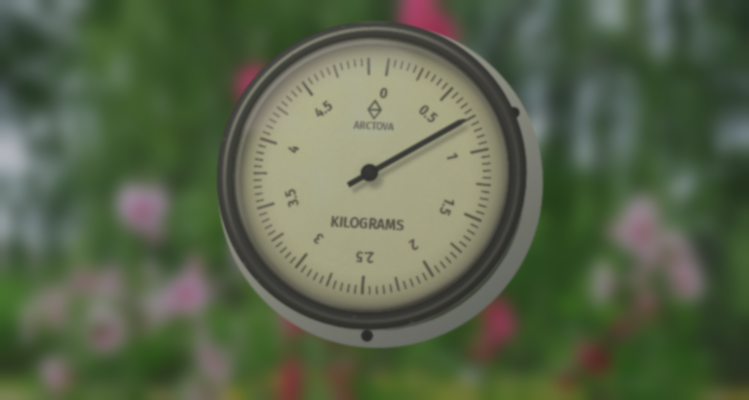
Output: 0.75
